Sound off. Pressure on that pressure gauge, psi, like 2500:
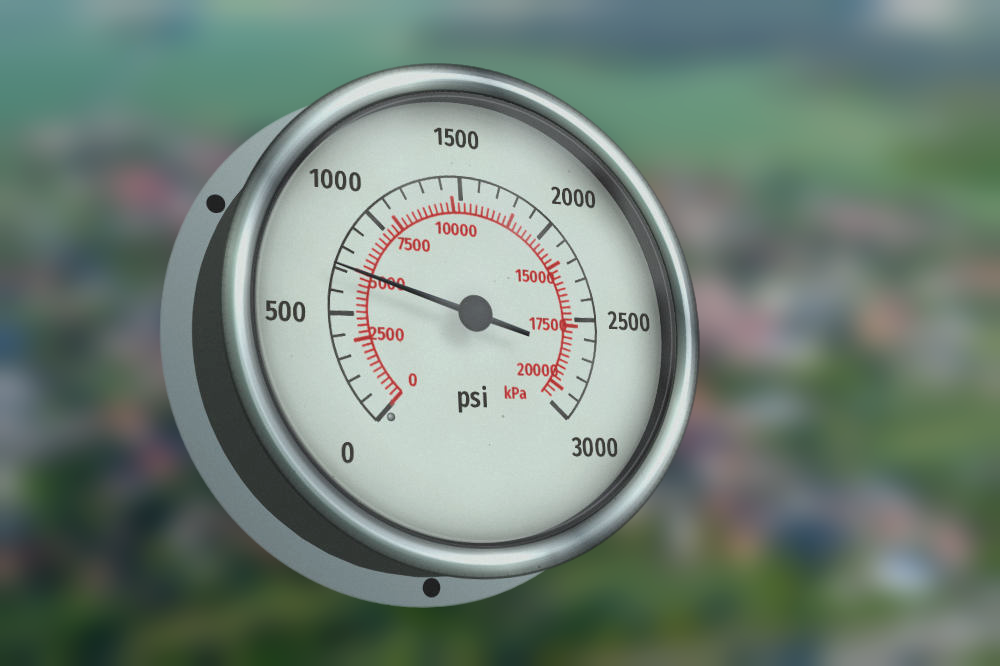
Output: 700
